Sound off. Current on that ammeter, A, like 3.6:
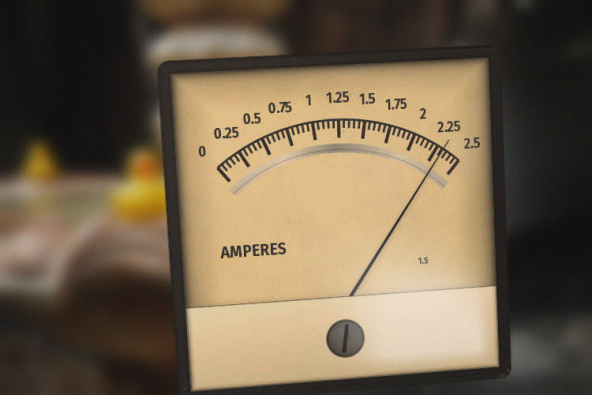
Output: 2.3
